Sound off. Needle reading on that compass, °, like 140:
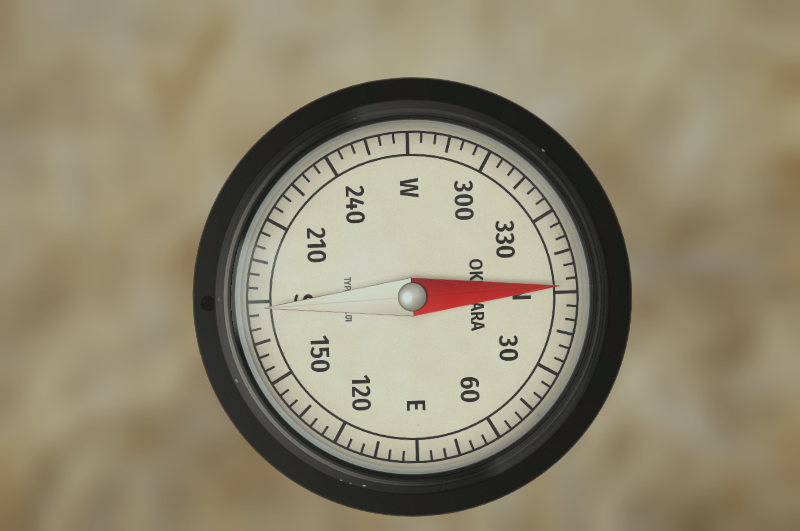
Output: 357.5
